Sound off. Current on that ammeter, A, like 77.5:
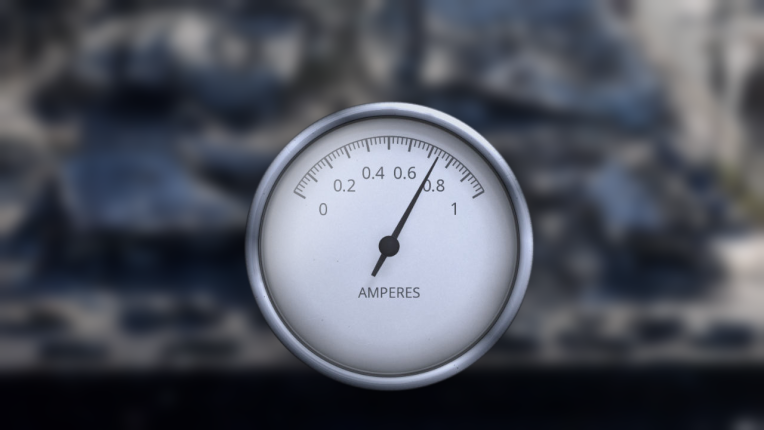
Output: 0.74
